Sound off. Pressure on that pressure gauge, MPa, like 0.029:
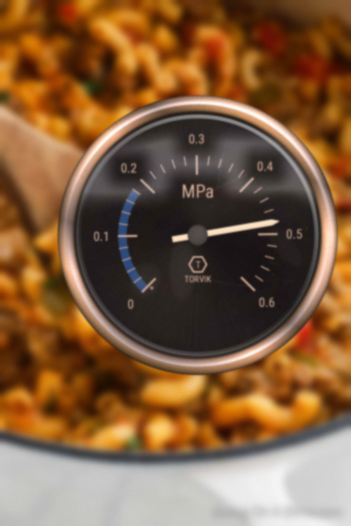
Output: 0.48
